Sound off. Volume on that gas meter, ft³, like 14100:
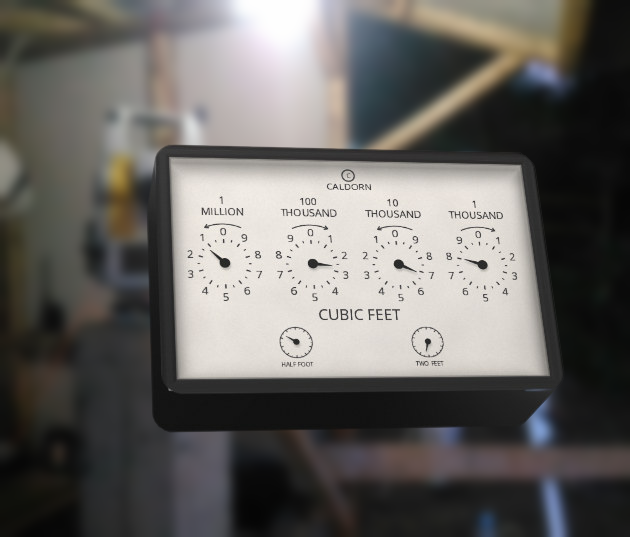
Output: 126800
